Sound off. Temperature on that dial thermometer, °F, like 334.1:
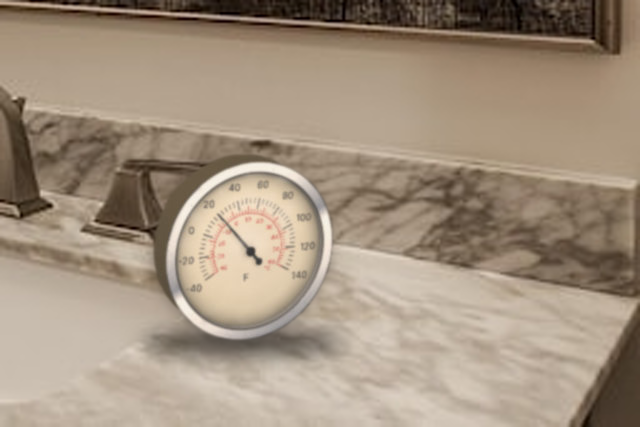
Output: 20
